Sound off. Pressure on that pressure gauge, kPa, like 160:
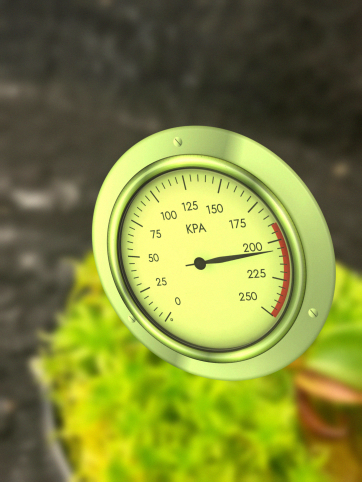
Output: 205
